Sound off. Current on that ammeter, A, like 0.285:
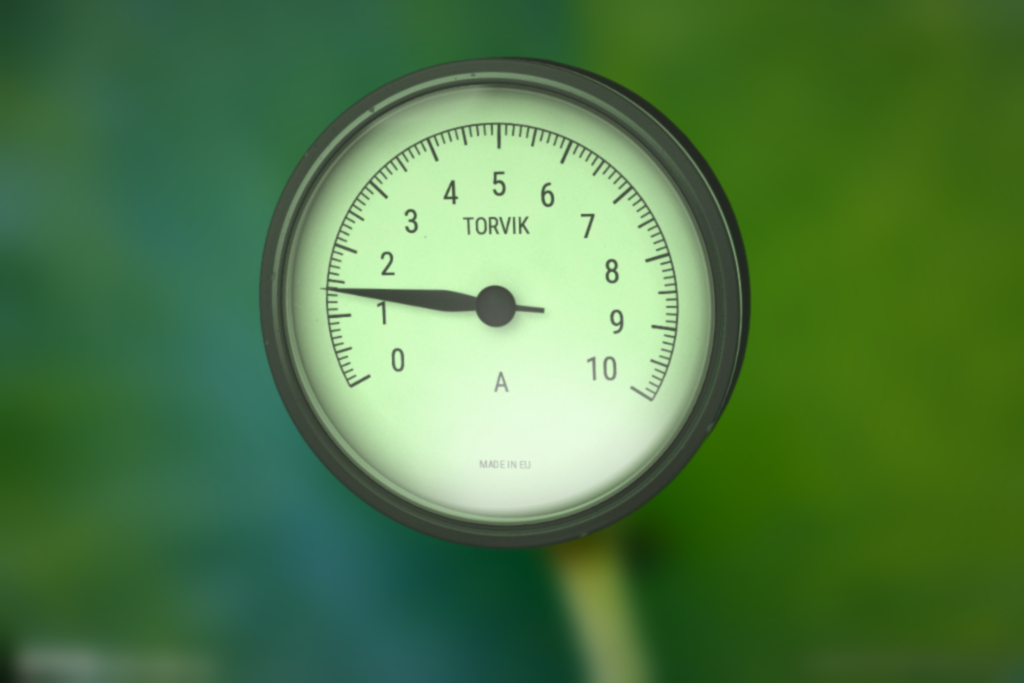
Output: 1.4
